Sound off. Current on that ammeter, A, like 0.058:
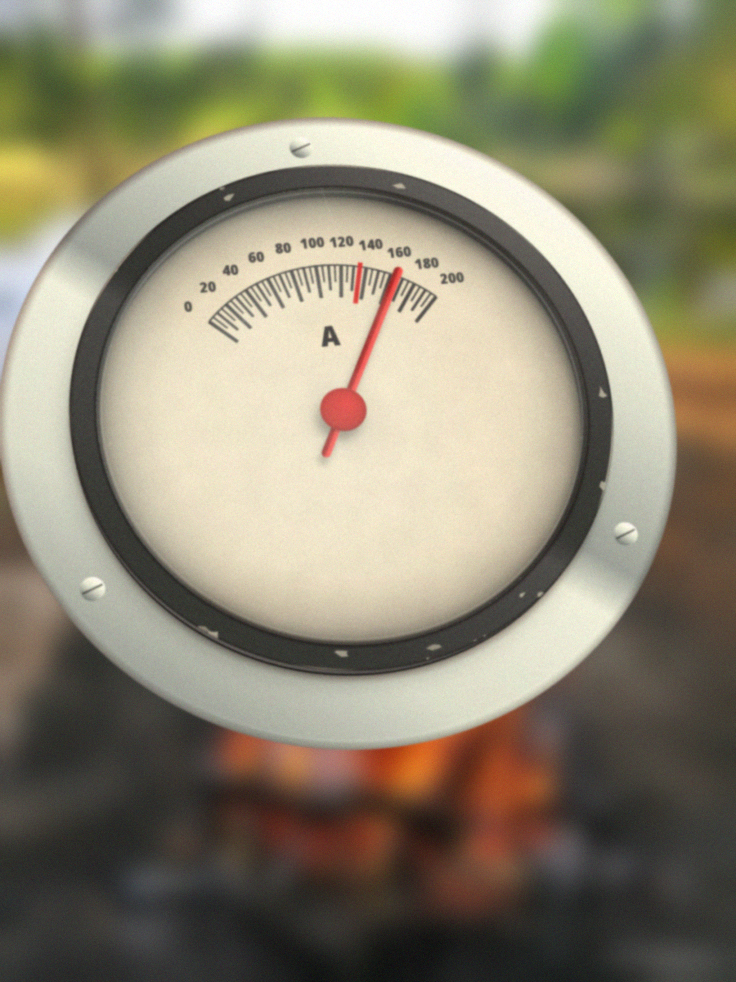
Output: 165
